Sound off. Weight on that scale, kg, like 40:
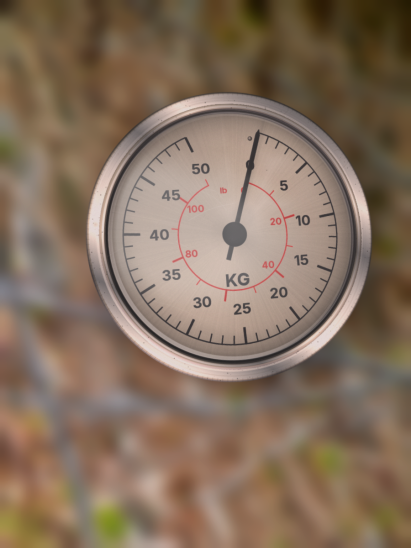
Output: 0
